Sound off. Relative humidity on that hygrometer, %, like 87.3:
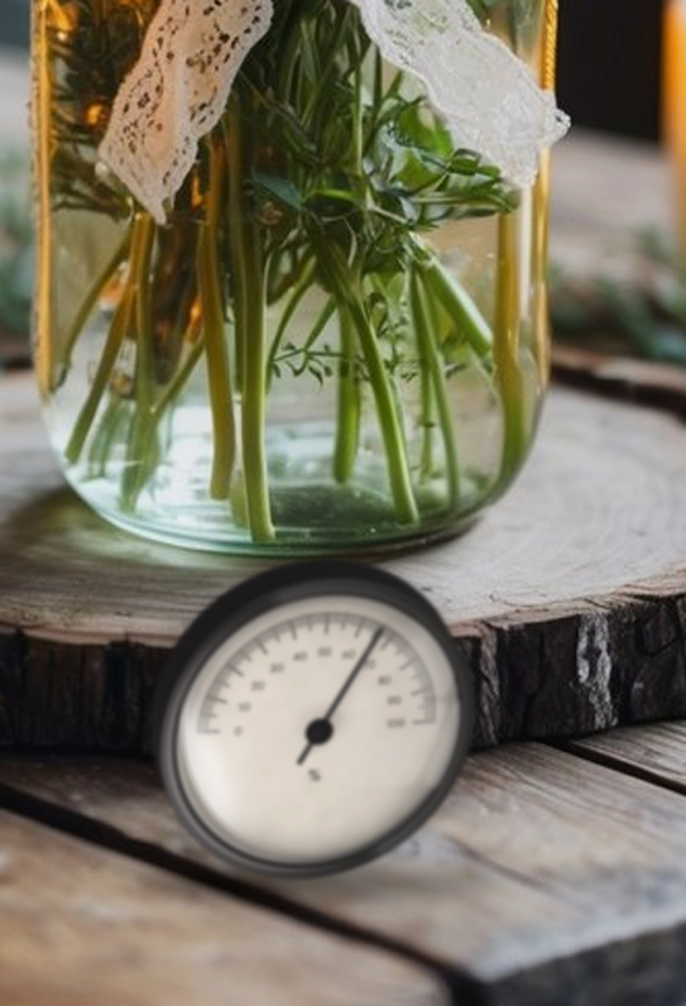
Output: 65
